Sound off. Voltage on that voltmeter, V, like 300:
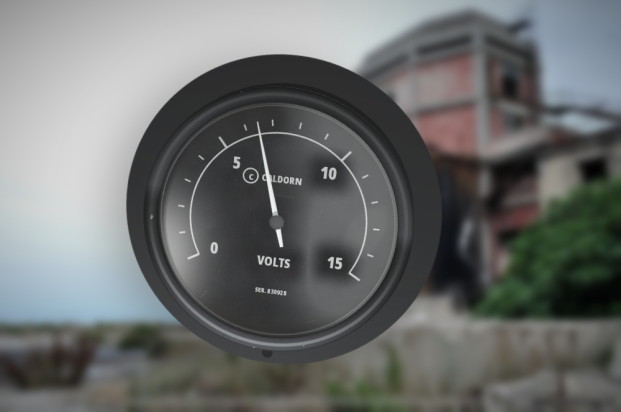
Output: 6.5
